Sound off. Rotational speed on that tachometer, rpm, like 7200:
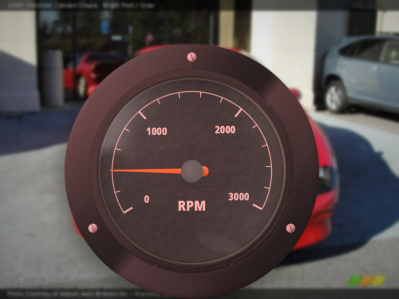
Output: 400
